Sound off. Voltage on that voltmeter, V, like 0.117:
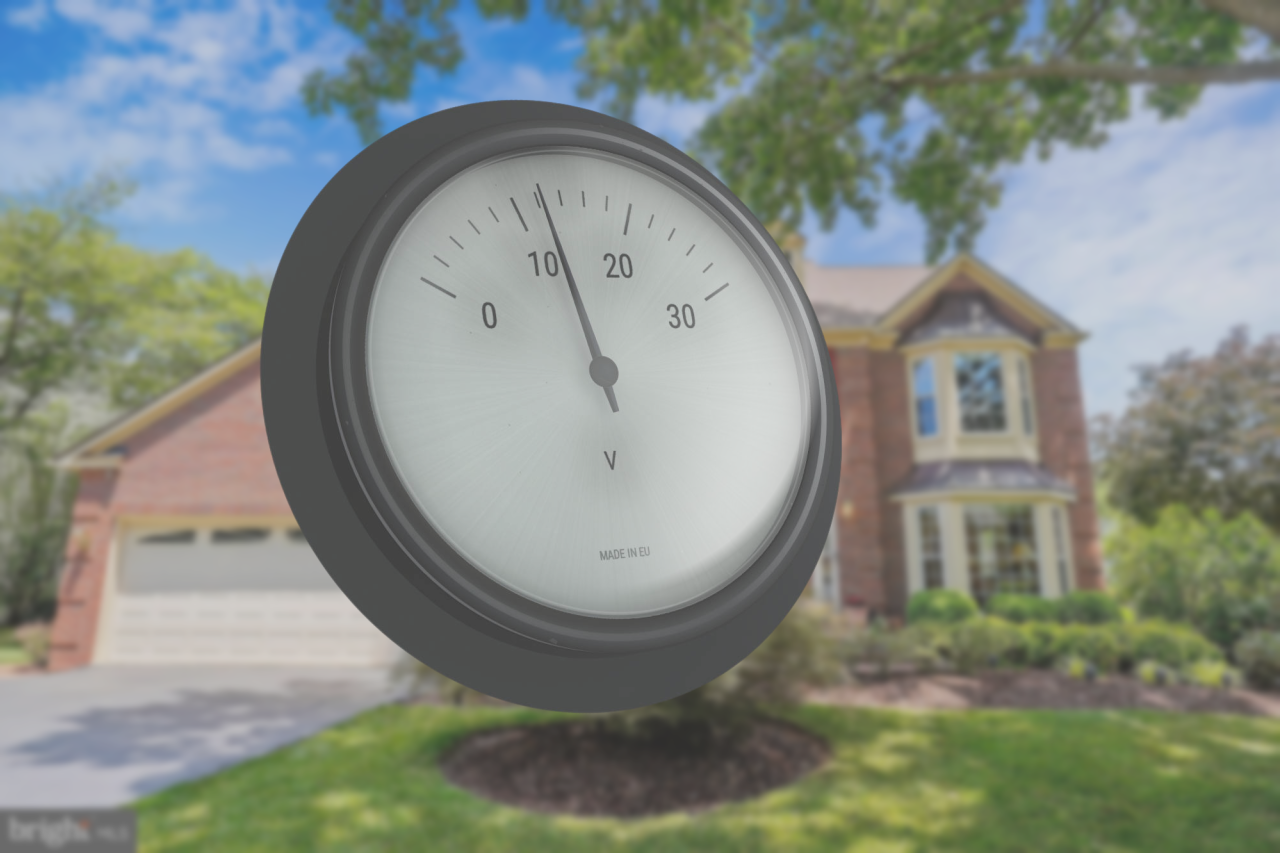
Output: 12
